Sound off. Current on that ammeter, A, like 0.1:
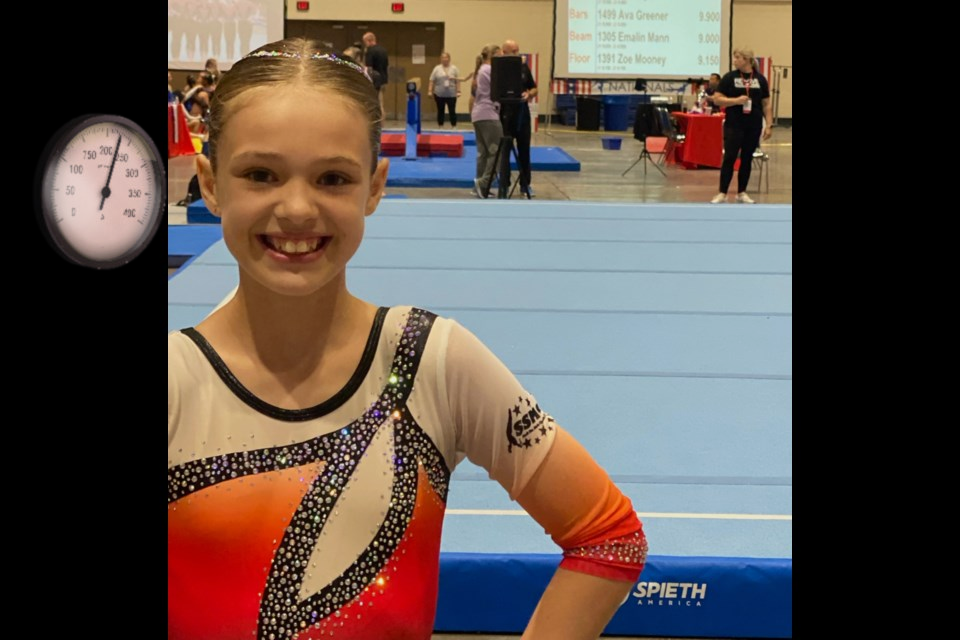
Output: 225
